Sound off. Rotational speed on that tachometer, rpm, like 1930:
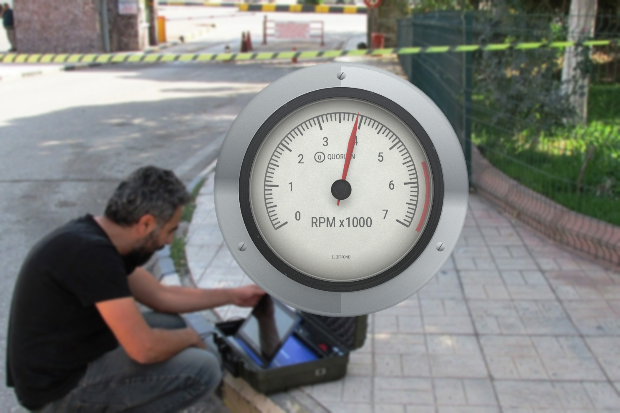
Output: 3900
